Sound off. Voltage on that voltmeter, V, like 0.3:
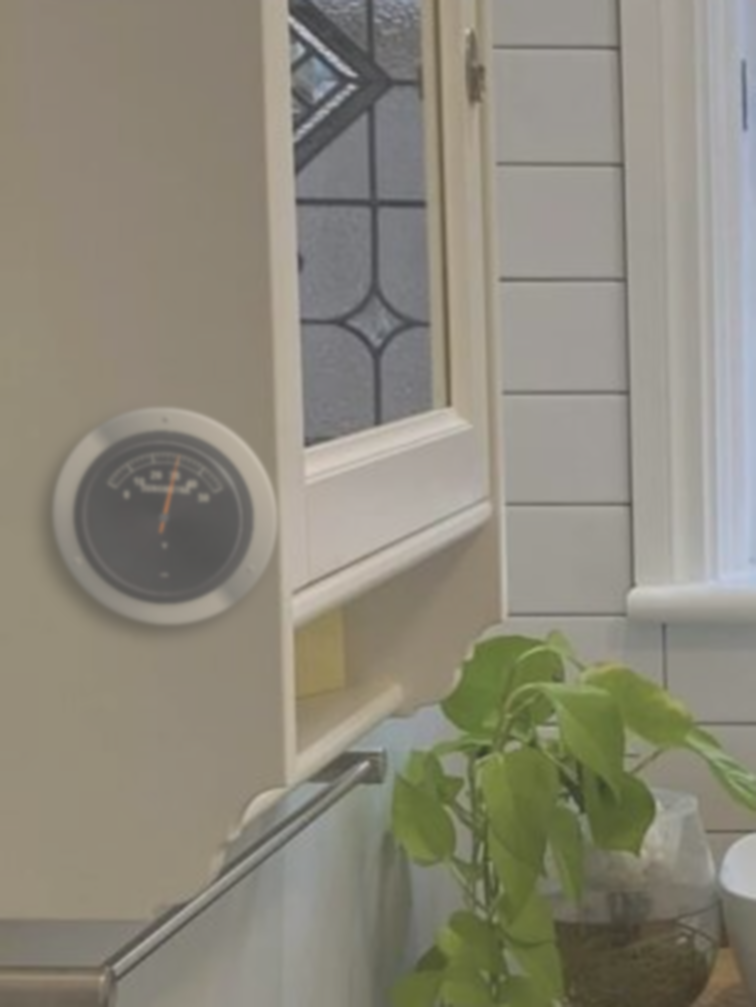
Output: 30
